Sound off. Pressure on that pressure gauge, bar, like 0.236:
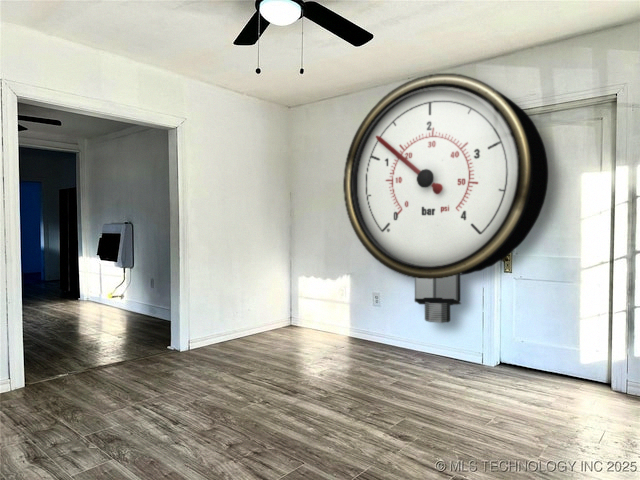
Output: 1.25
